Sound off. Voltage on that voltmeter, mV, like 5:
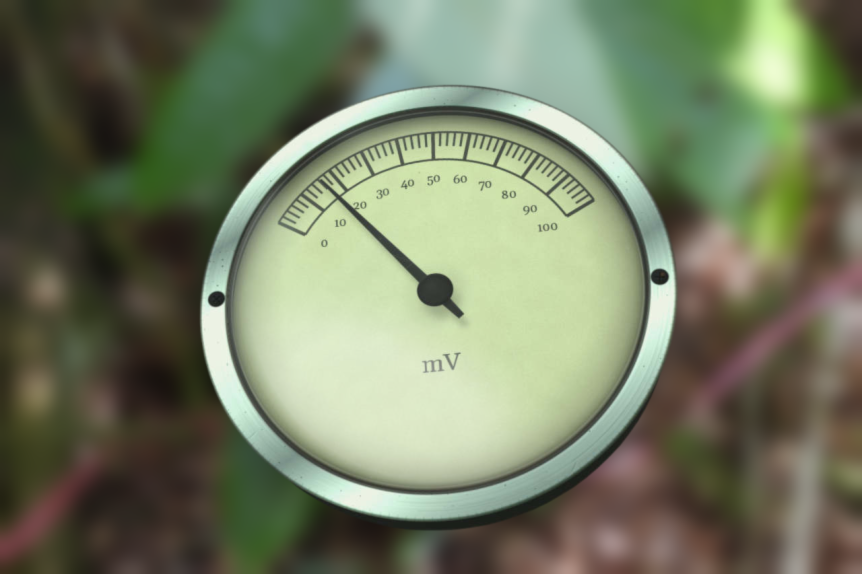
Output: 16
